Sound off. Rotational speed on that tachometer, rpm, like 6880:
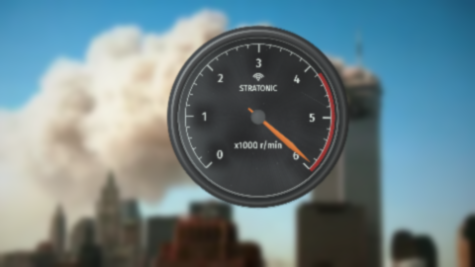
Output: 5900
